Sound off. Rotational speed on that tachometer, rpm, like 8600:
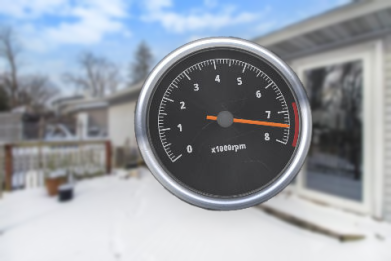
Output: 7500
